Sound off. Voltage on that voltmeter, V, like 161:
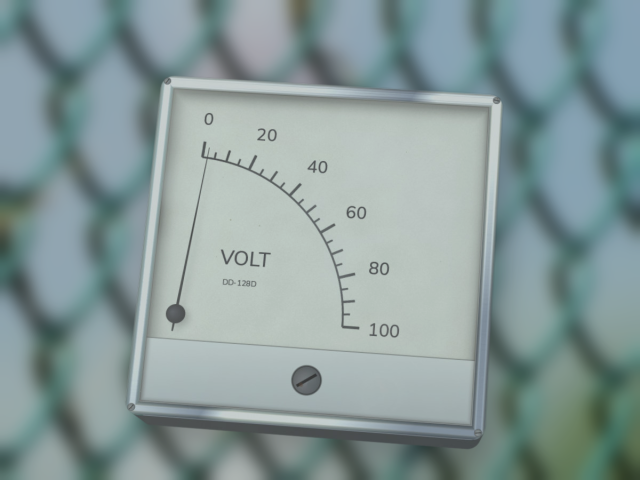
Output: 2.5
